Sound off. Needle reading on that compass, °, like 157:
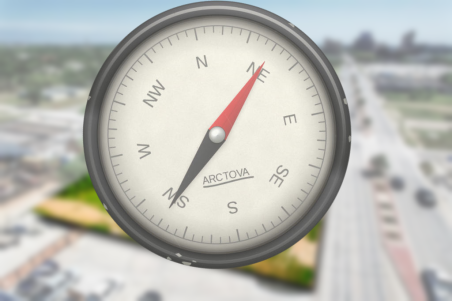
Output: 45
